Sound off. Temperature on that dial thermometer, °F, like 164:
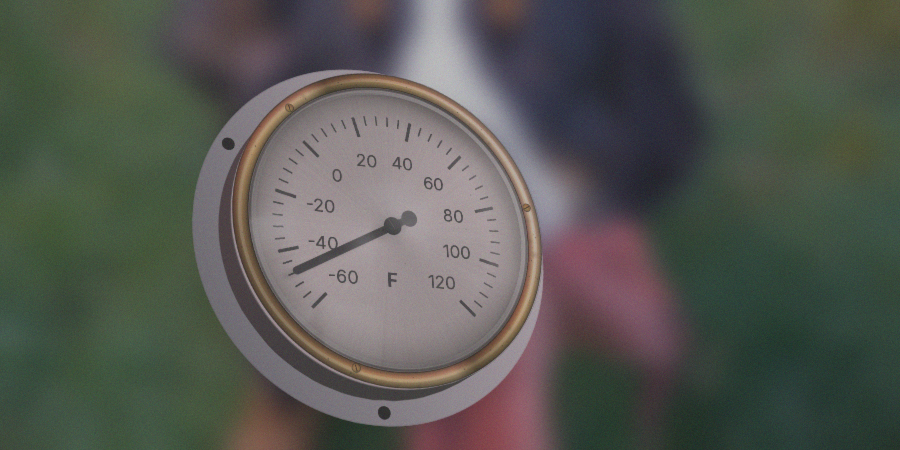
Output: -48
